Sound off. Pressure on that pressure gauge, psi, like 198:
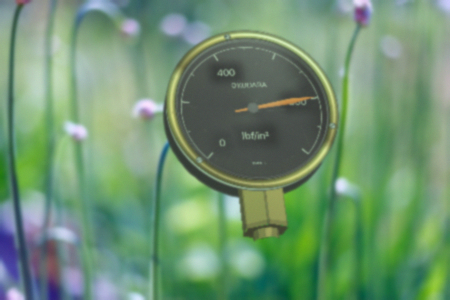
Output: 800
